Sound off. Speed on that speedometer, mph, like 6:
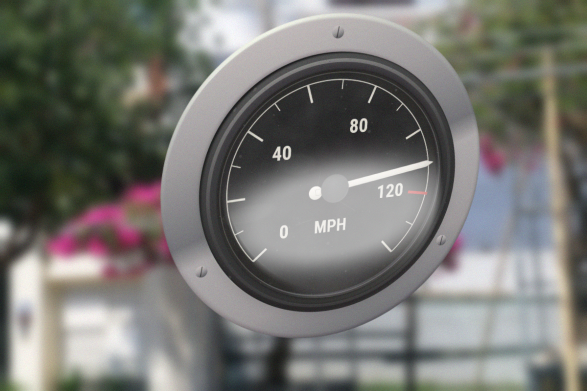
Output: 110
